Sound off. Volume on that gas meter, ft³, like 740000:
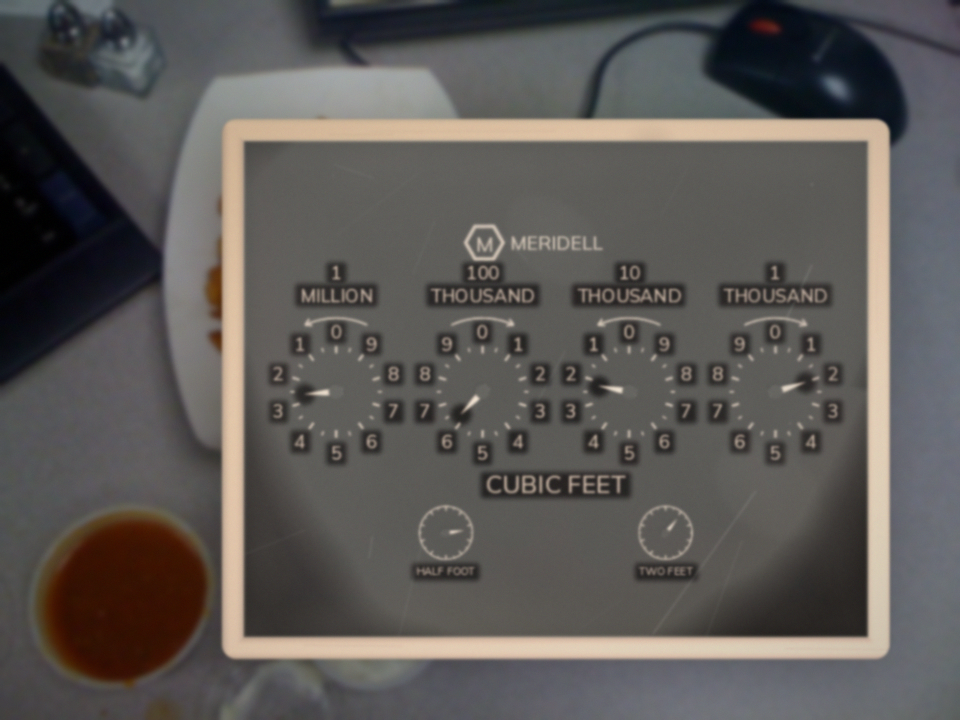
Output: 262200
